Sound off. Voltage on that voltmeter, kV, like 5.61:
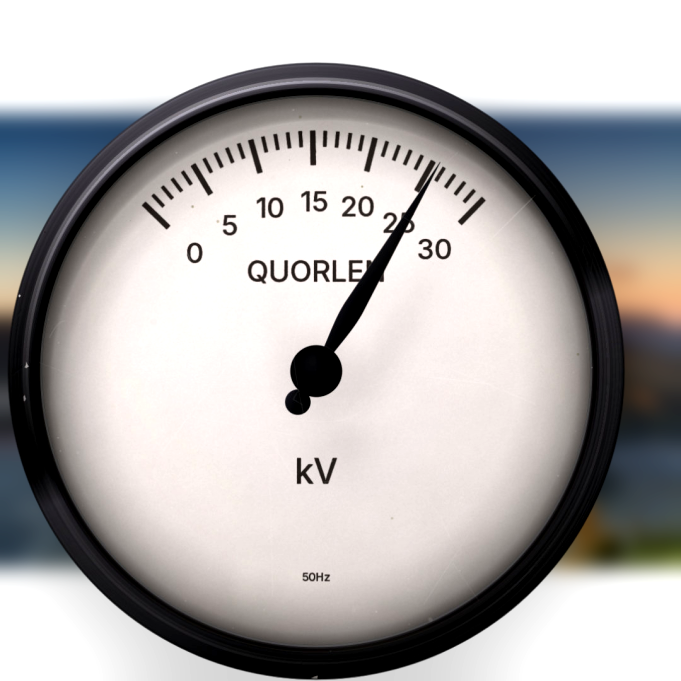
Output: 25.5
